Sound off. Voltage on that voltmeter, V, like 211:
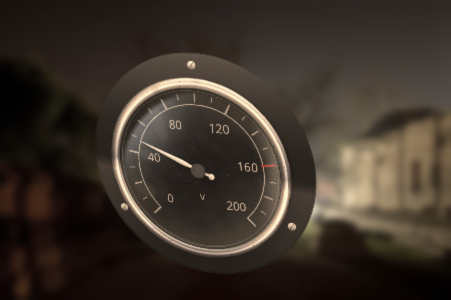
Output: 50
